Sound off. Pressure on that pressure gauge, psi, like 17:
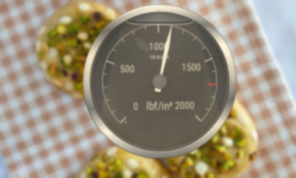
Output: 1100
